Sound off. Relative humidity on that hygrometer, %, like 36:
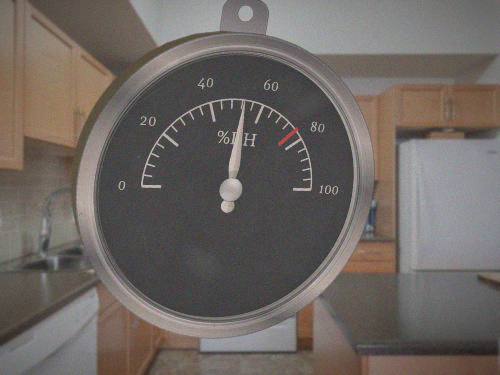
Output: 52
